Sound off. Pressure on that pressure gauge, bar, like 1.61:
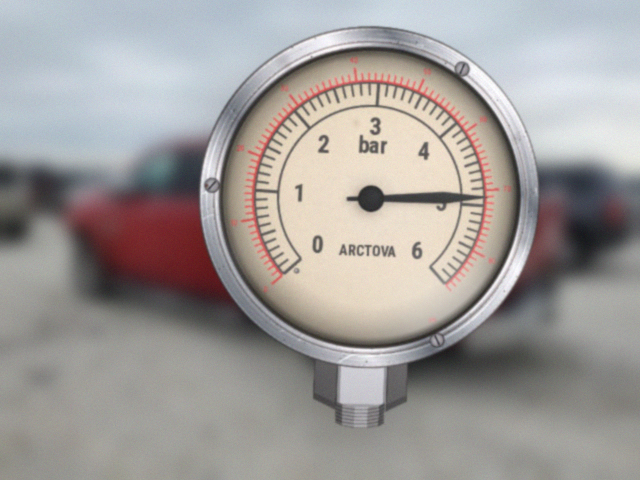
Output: 4.9
